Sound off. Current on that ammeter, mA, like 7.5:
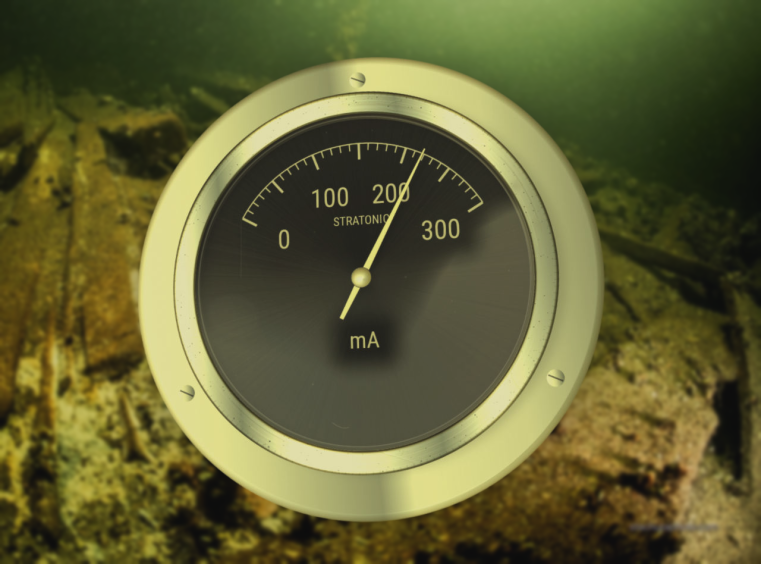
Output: 220
